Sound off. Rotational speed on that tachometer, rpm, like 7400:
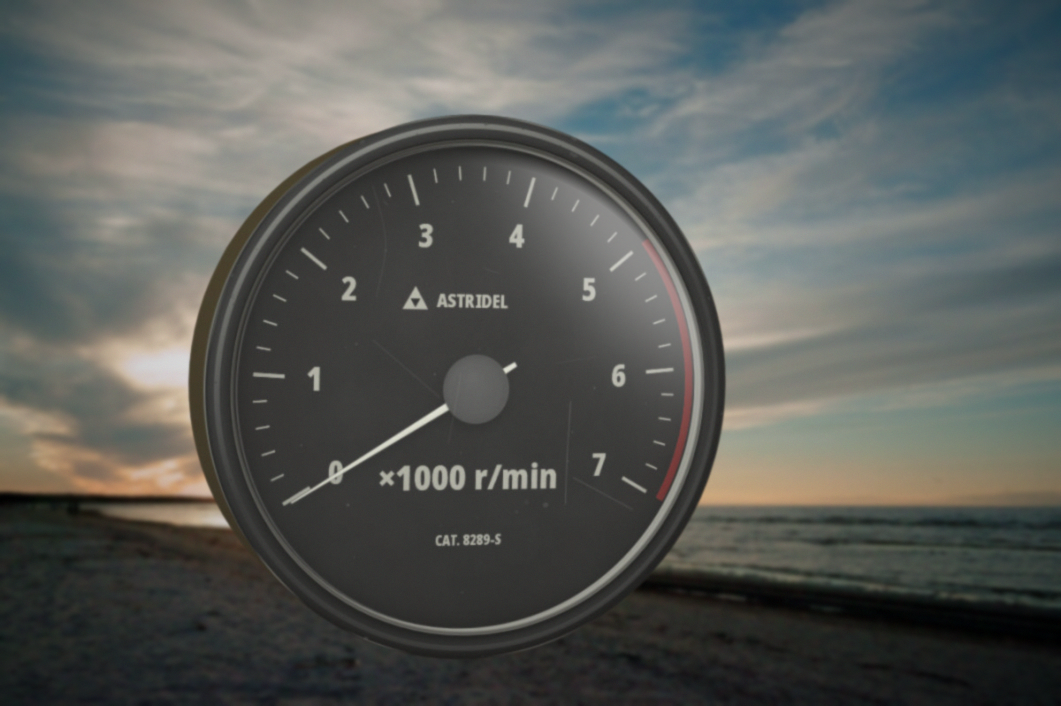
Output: 0
